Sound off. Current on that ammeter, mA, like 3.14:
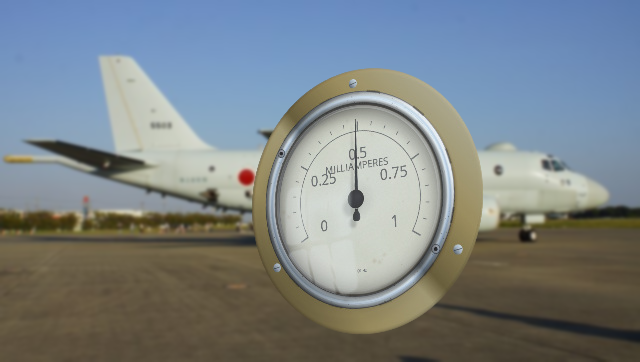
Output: 0.5
